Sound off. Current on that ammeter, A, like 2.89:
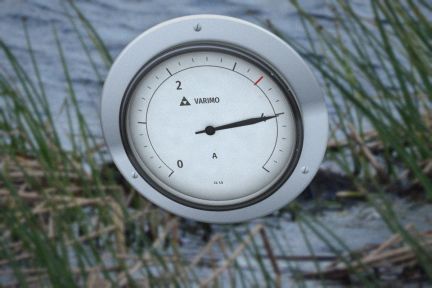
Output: 4
